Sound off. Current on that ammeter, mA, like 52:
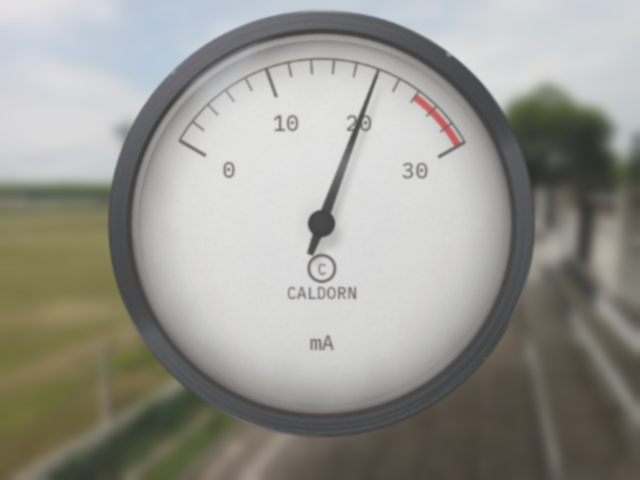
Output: 20
